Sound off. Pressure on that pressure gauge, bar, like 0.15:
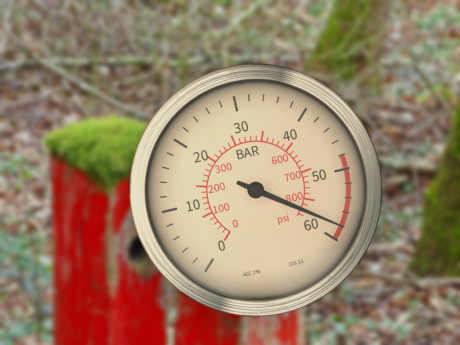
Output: 58
